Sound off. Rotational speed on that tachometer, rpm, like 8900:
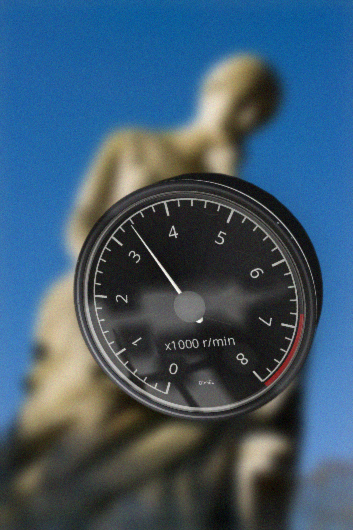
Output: 3400
